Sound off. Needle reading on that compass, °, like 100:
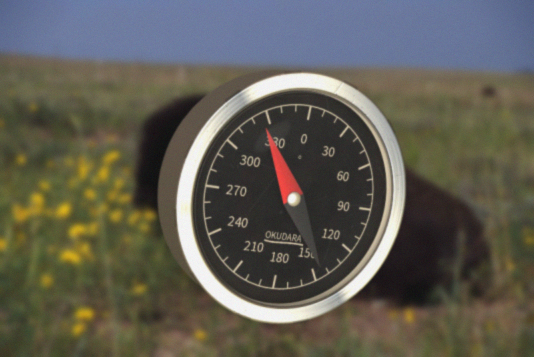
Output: 325
